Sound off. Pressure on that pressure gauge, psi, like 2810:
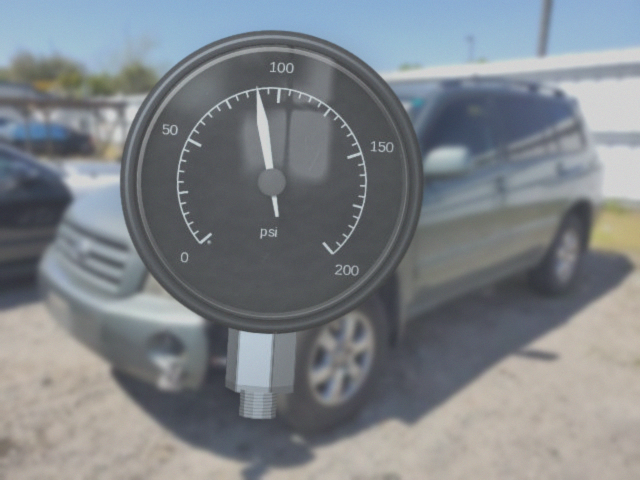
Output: 90
